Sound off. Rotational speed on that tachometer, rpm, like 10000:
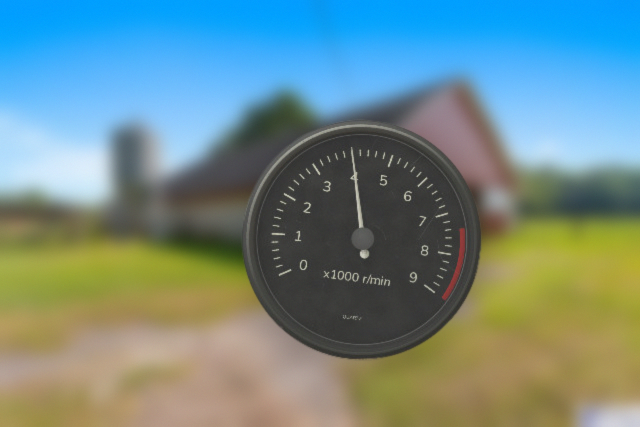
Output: 4000
